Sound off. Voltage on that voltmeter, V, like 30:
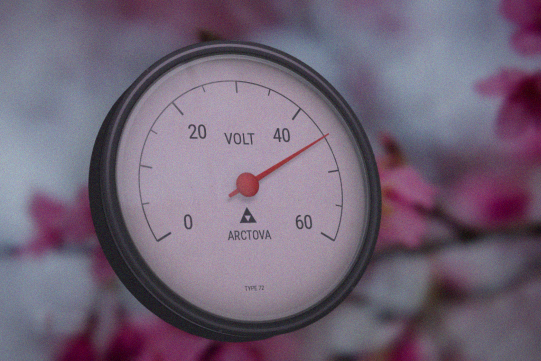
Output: 45
